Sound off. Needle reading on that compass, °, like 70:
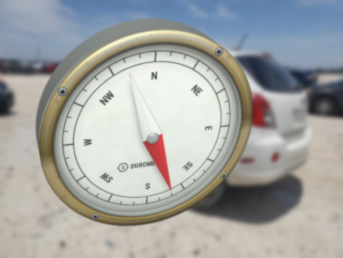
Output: 160
